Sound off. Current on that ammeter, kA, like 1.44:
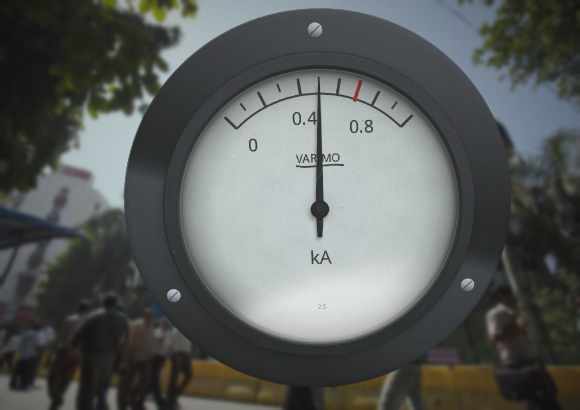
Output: 0.5
